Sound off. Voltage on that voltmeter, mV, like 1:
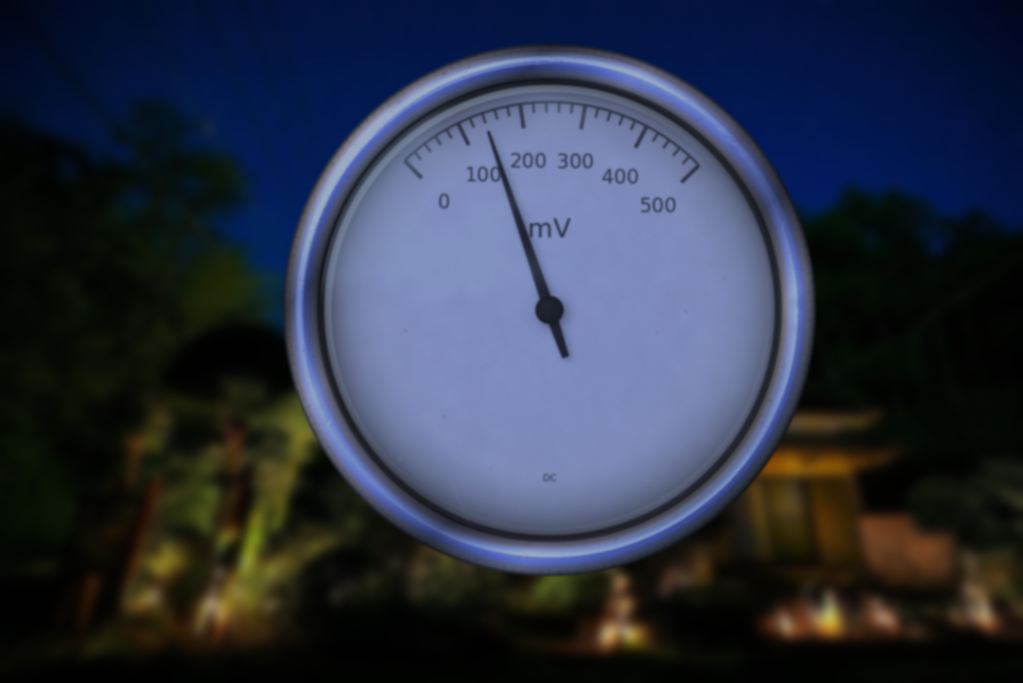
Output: 140
